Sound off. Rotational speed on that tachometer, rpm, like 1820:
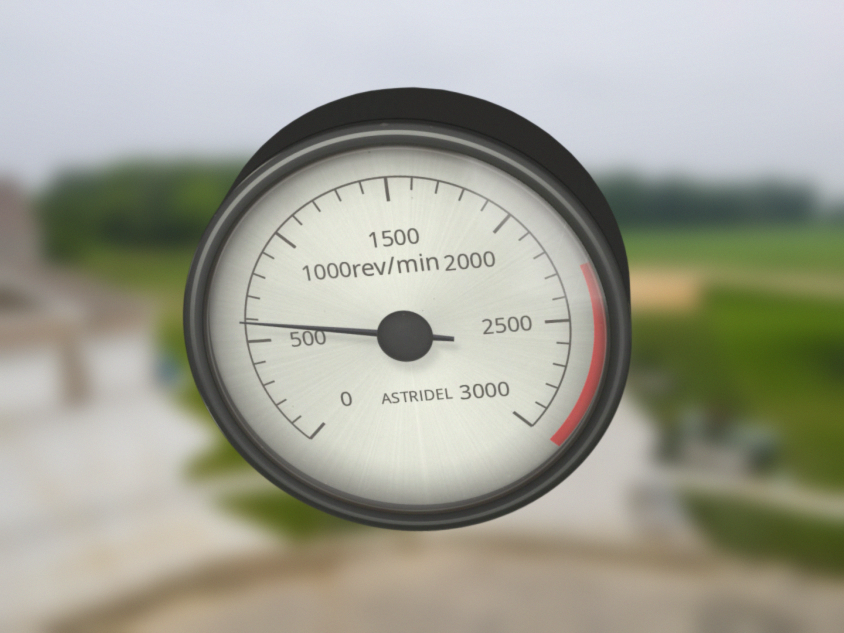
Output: 600
